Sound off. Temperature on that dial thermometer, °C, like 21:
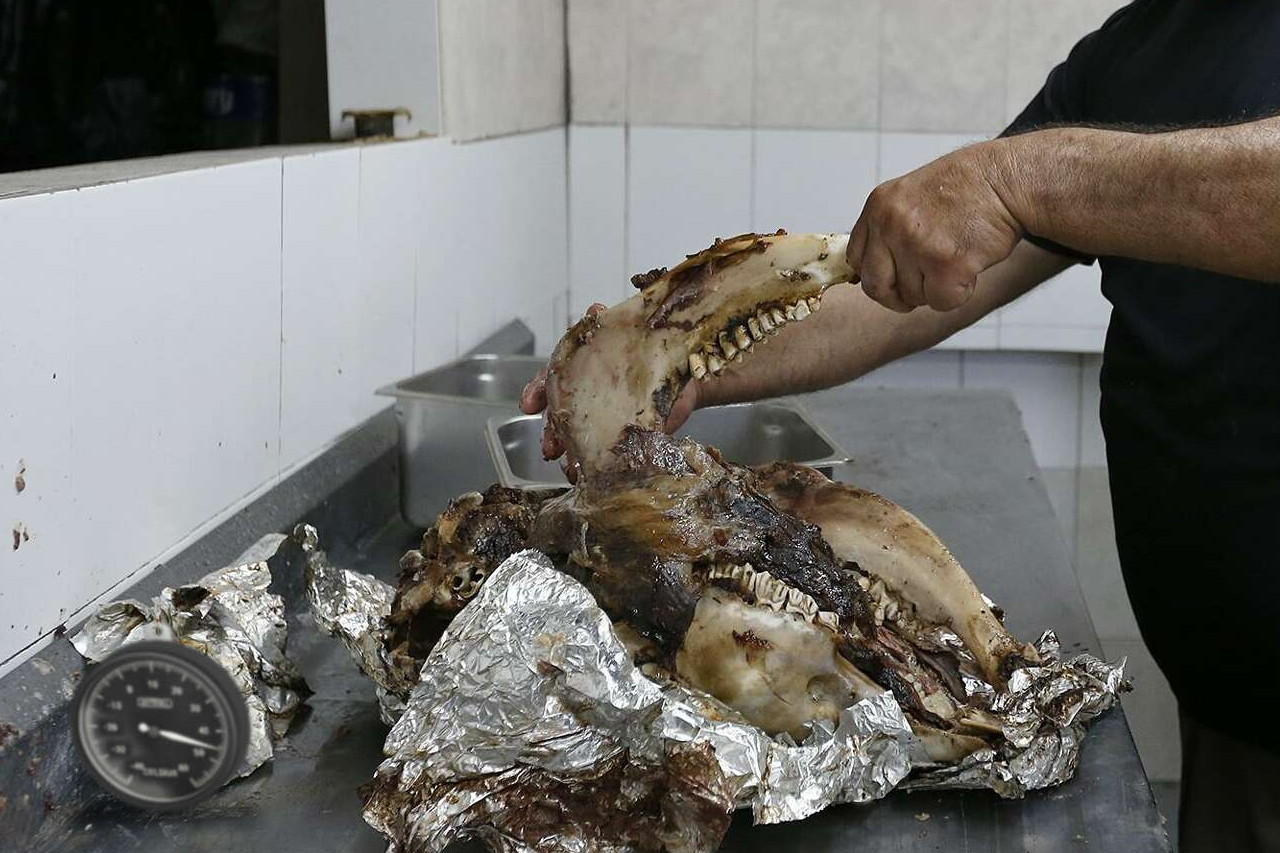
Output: 45
